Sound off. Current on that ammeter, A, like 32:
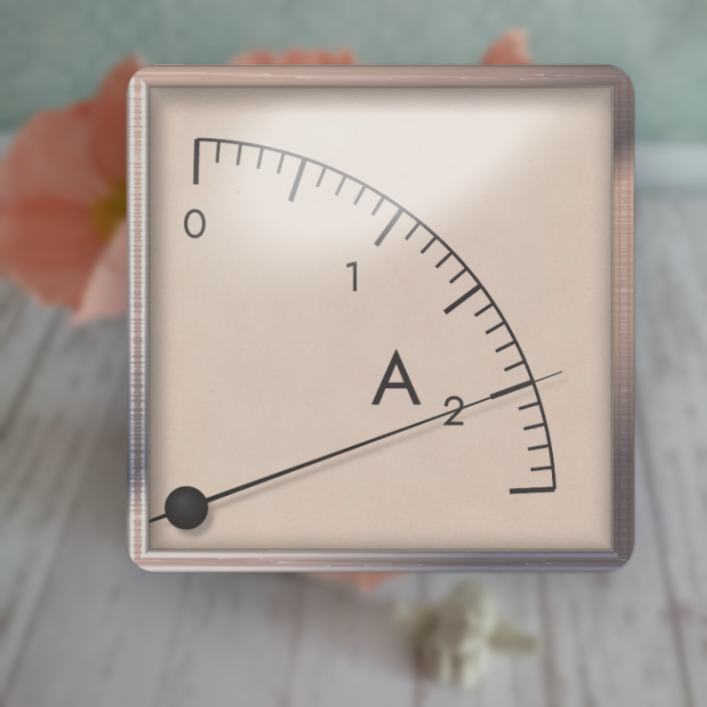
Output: 2
